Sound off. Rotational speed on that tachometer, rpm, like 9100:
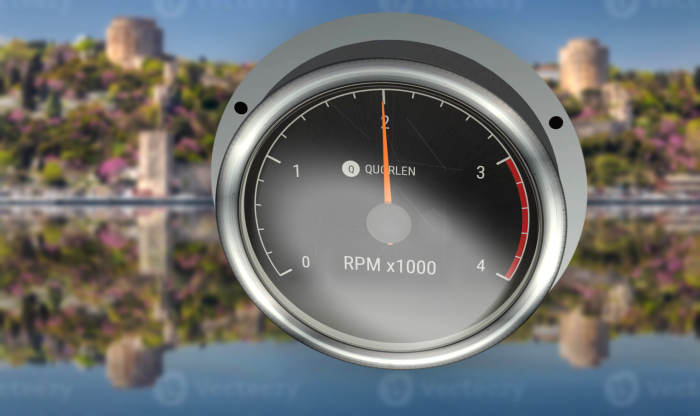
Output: 2000
